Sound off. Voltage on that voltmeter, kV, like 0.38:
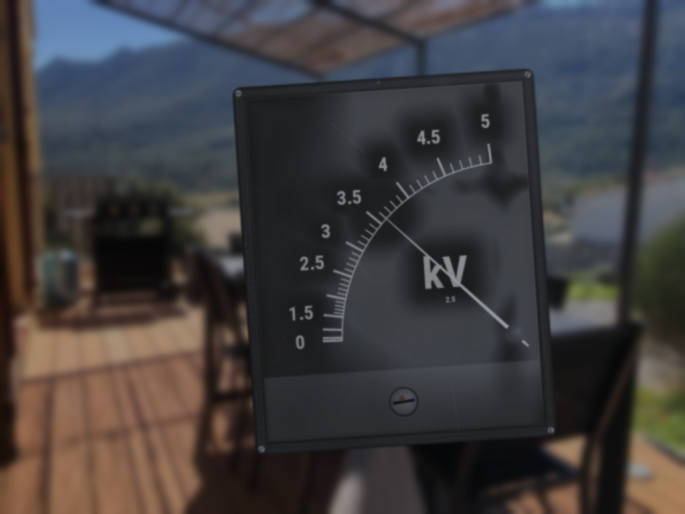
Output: 3.6
